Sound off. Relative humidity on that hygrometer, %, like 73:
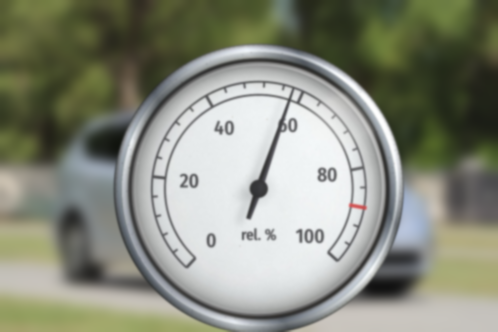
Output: 58
